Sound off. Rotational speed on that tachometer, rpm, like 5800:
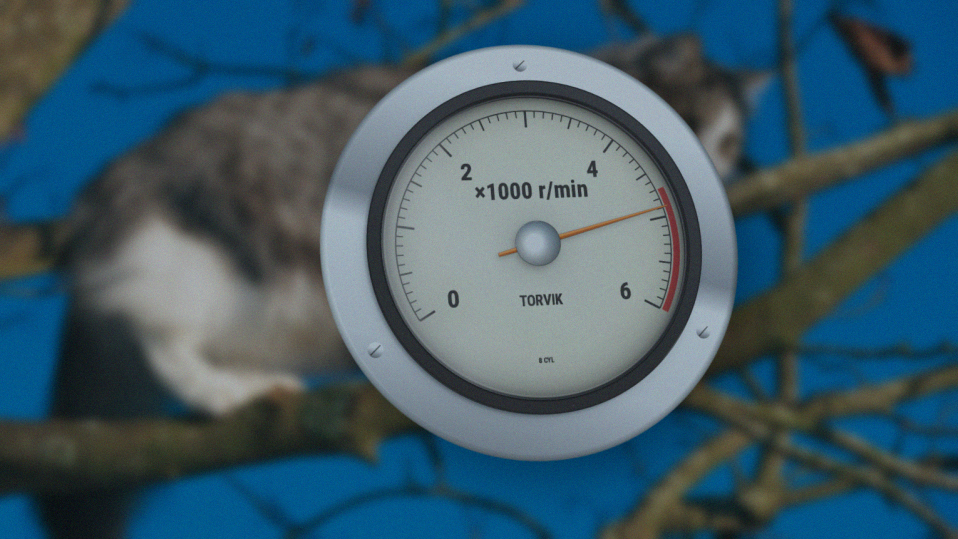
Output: 4900
